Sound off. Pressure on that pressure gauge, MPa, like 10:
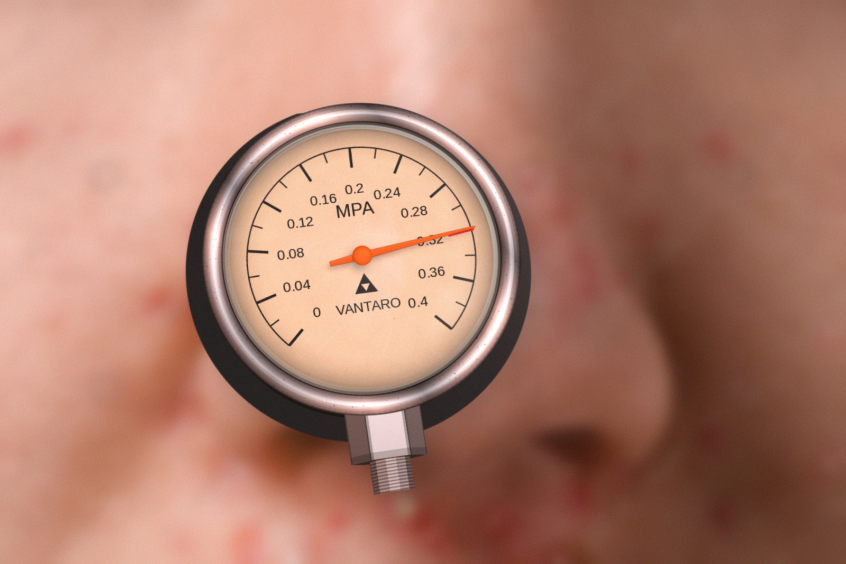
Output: 0.32
